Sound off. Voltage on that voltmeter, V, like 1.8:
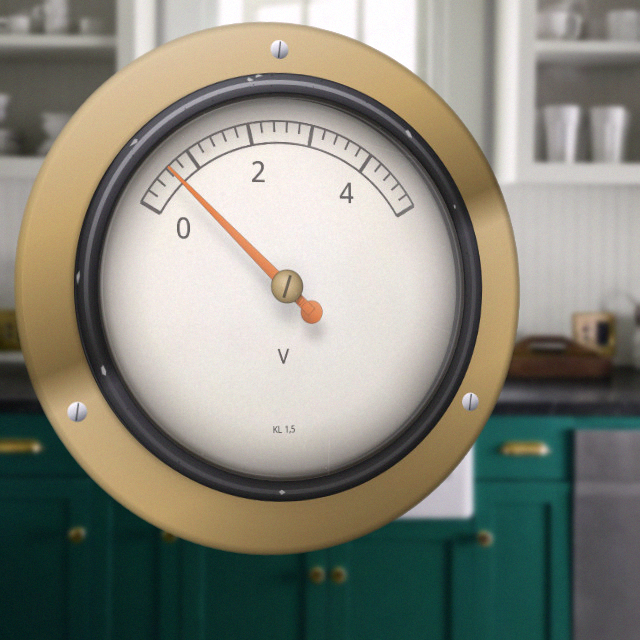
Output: 0.6
